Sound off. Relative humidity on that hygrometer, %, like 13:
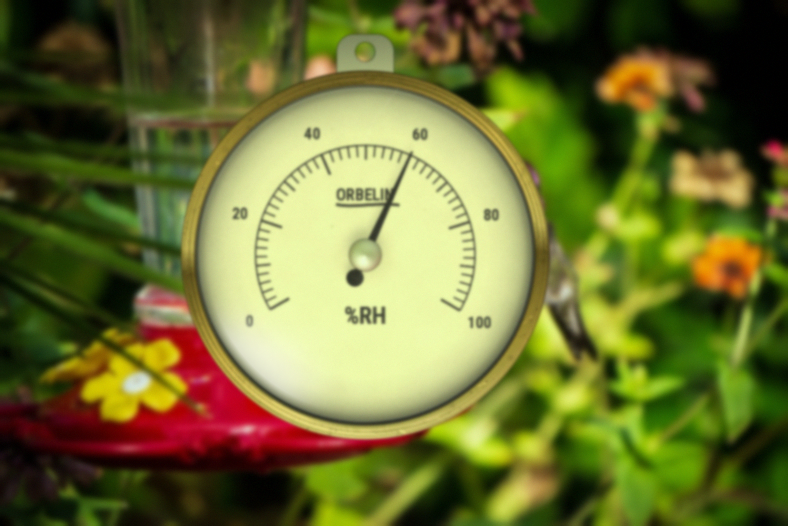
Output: 60
